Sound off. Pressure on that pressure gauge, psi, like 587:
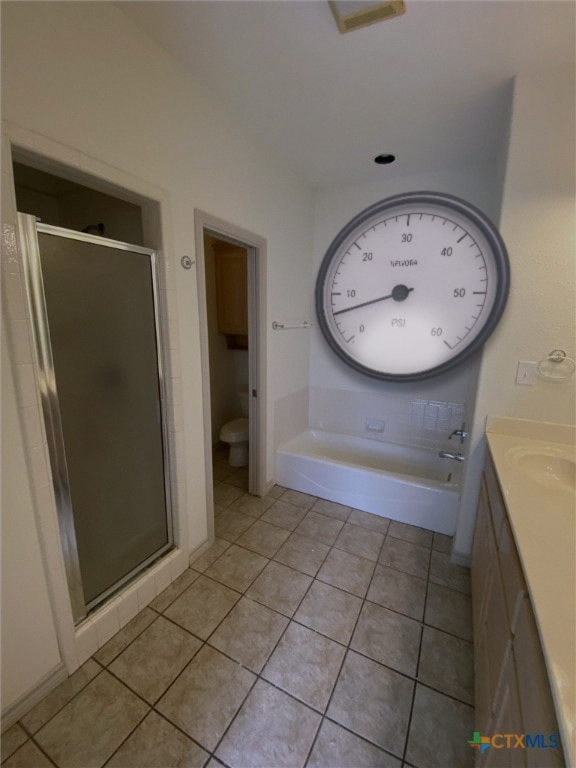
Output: 6
